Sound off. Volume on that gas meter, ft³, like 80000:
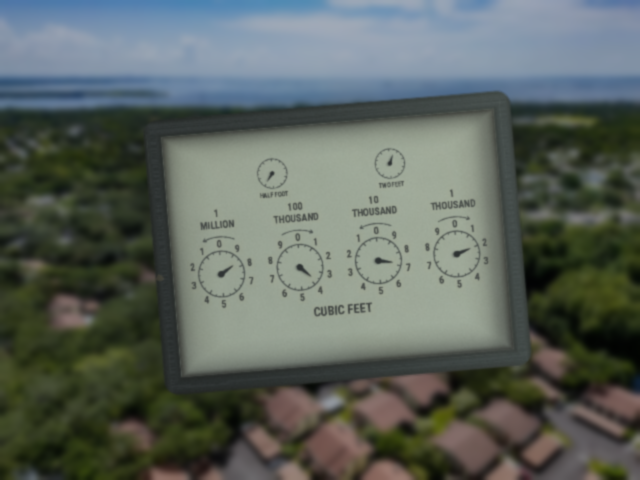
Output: 837200
